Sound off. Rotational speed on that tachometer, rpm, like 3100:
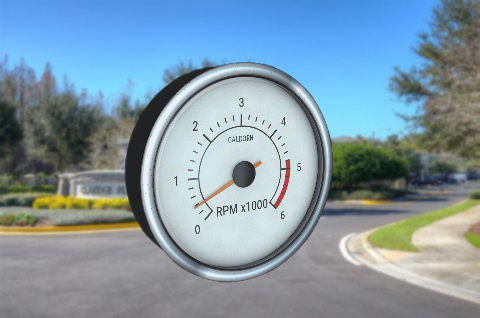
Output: 400
